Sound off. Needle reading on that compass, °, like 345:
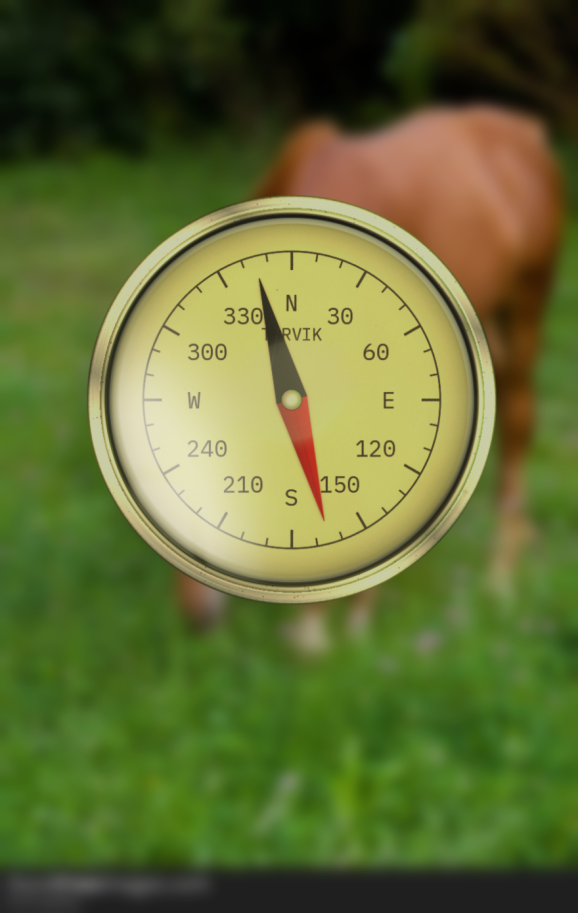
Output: 165
